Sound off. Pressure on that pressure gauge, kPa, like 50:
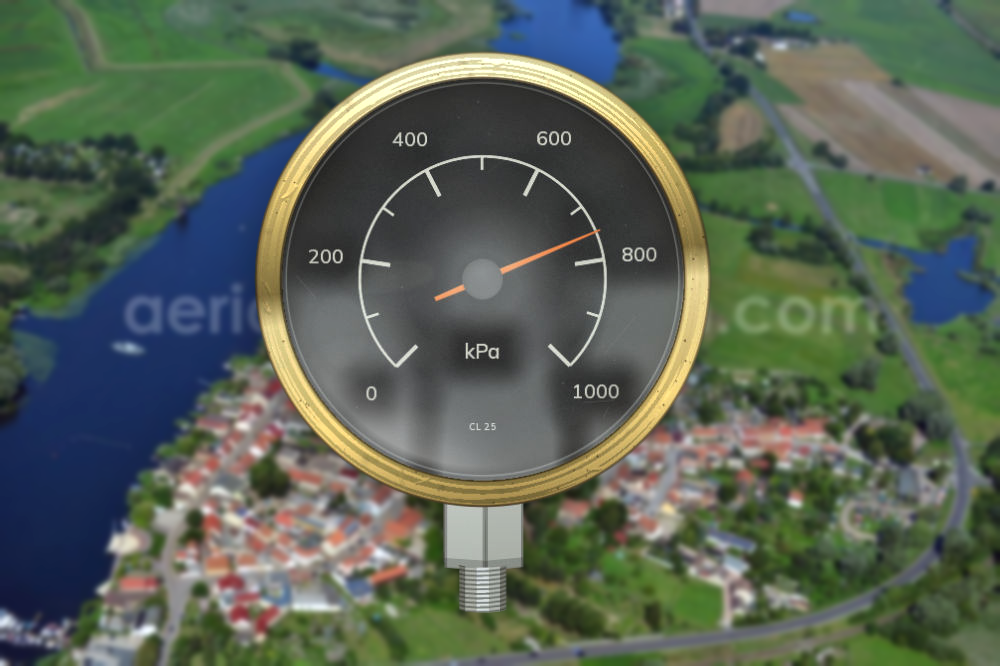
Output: 750
